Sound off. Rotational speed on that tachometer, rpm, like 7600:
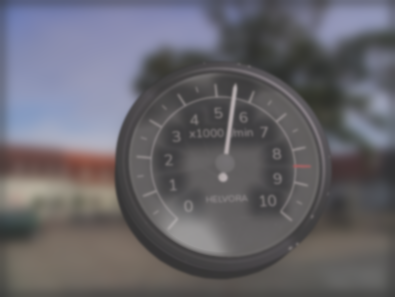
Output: 5500
